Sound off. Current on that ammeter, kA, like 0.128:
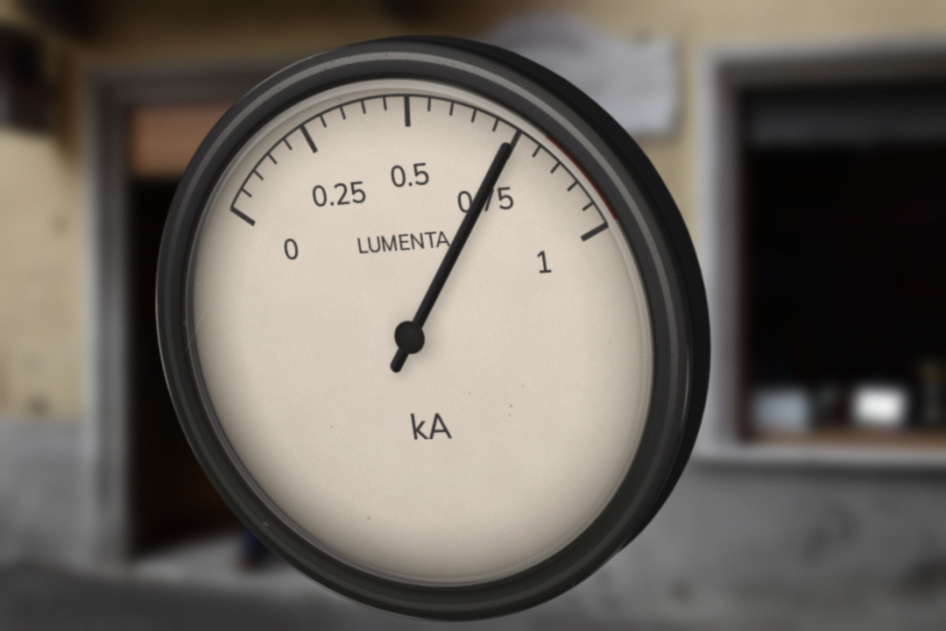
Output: 0.75
